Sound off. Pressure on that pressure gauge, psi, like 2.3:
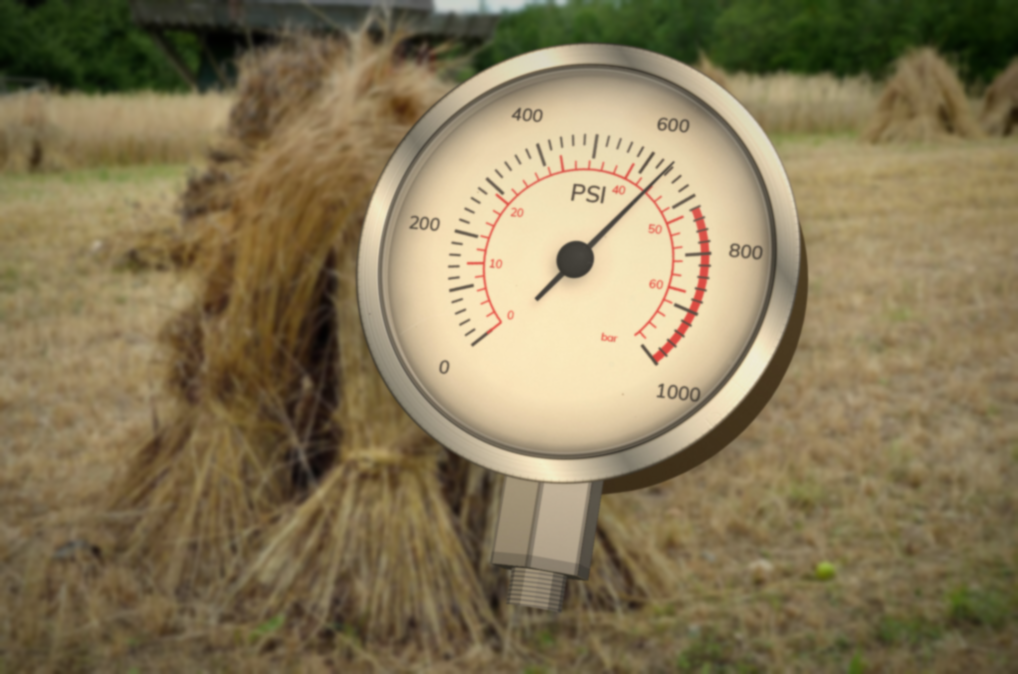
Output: 640
